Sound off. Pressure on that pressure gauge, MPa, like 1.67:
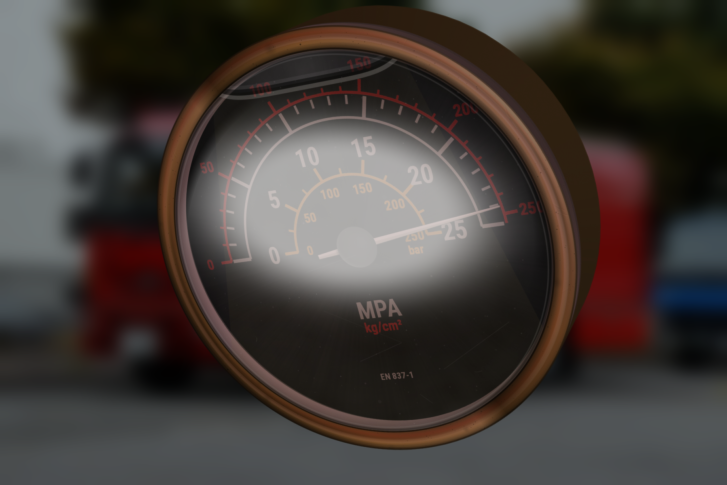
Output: 24
